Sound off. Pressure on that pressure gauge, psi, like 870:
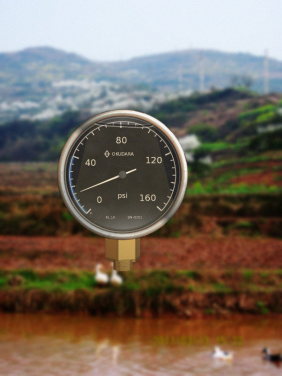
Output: 15
